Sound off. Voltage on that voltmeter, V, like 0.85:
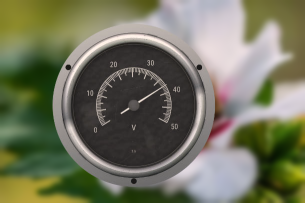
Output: 37.5
